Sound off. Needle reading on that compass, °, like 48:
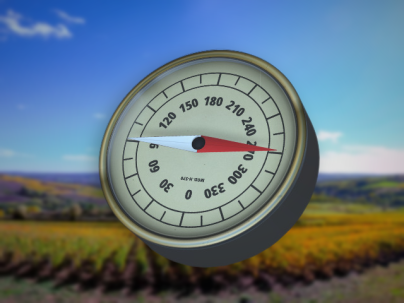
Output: 270
